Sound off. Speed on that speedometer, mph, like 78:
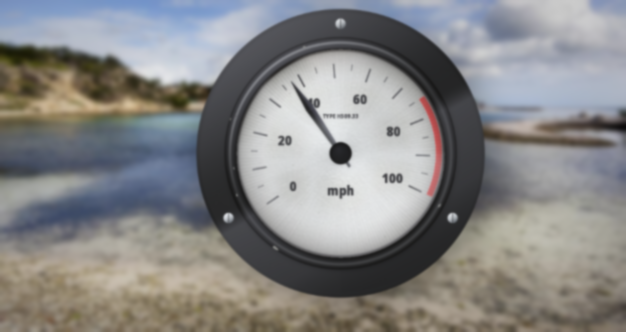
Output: 37.5
